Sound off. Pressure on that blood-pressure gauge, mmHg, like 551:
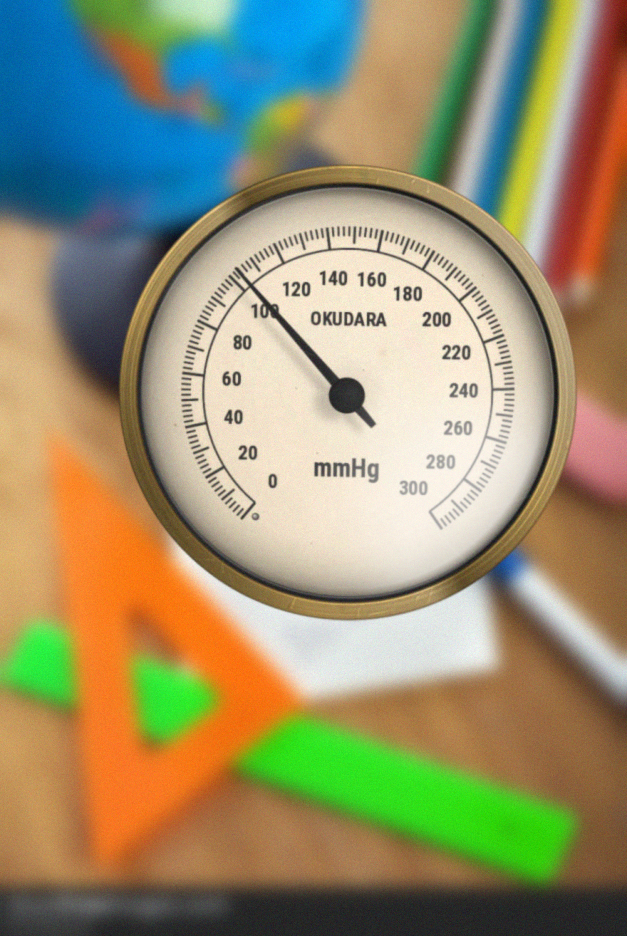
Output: 104
